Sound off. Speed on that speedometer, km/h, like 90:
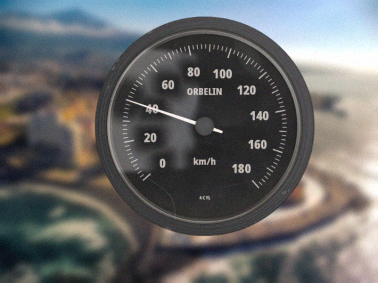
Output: 40
